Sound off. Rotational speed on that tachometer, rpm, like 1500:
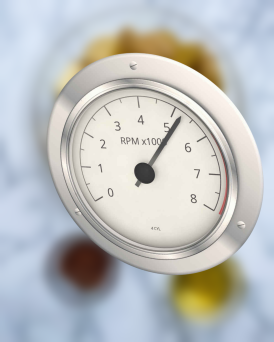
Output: 5250
